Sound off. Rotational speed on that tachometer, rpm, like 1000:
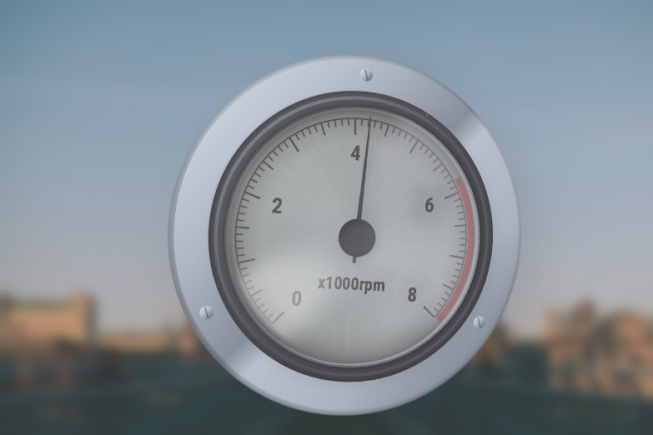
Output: 4200
